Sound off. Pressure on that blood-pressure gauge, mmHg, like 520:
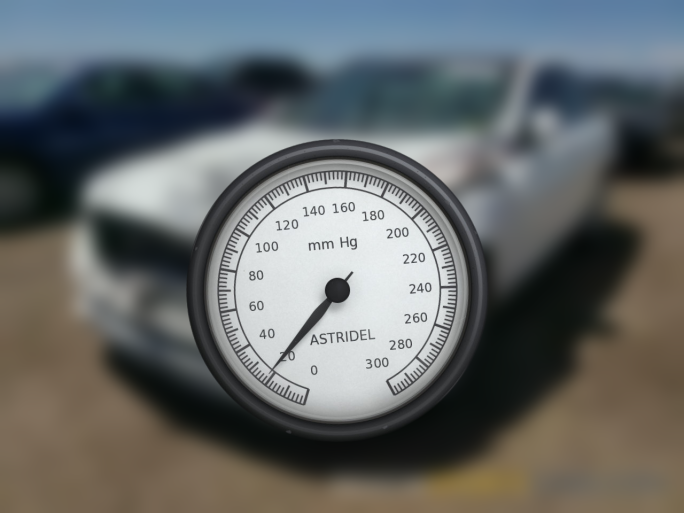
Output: 22
